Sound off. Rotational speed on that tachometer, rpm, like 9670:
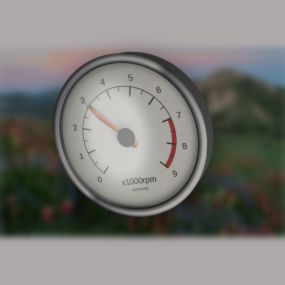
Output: 3000
